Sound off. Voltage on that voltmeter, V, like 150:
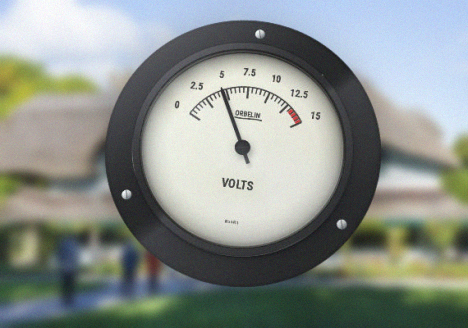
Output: 4.5
